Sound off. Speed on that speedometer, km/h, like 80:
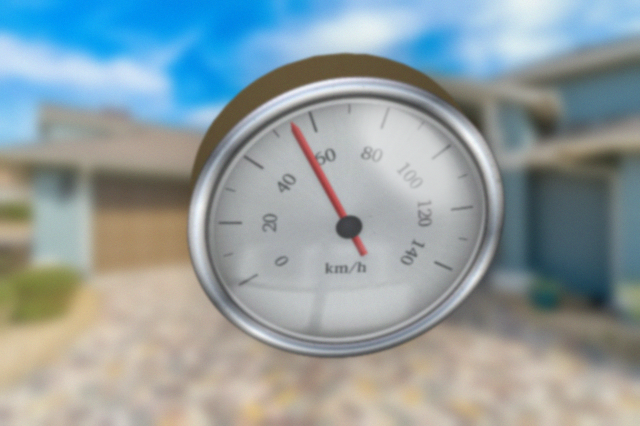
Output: 55
